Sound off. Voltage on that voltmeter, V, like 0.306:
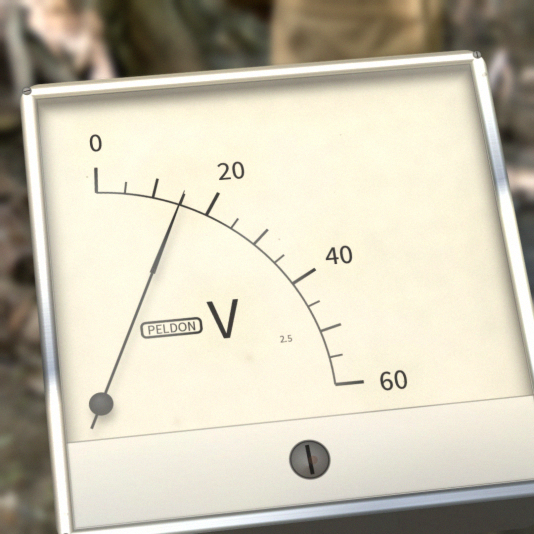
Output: 15
